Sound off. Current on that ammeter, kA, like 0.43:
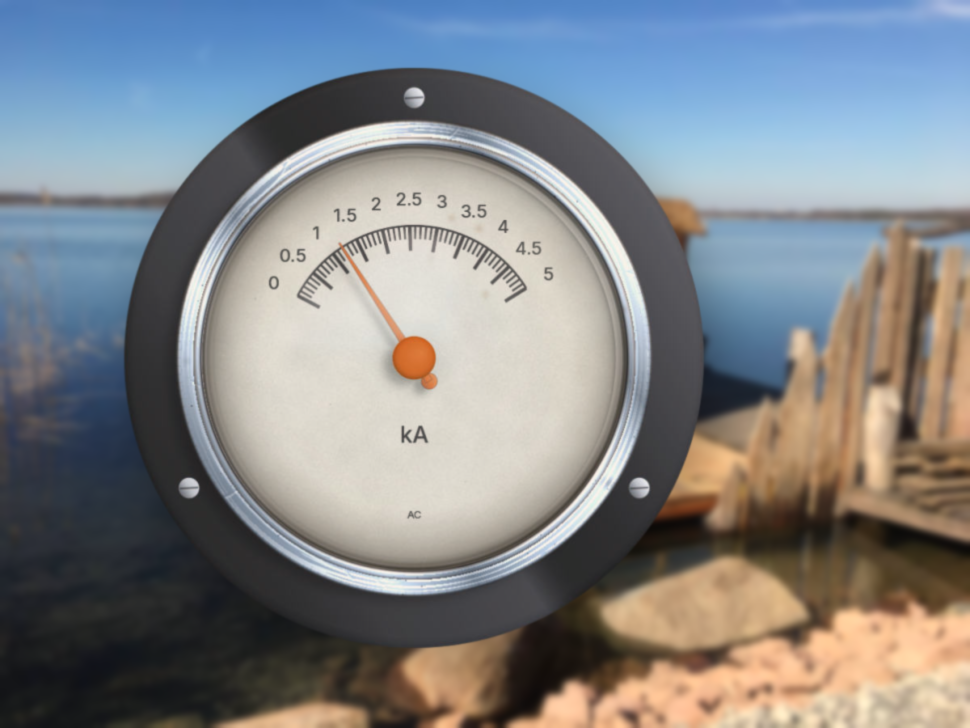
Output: 1.2
